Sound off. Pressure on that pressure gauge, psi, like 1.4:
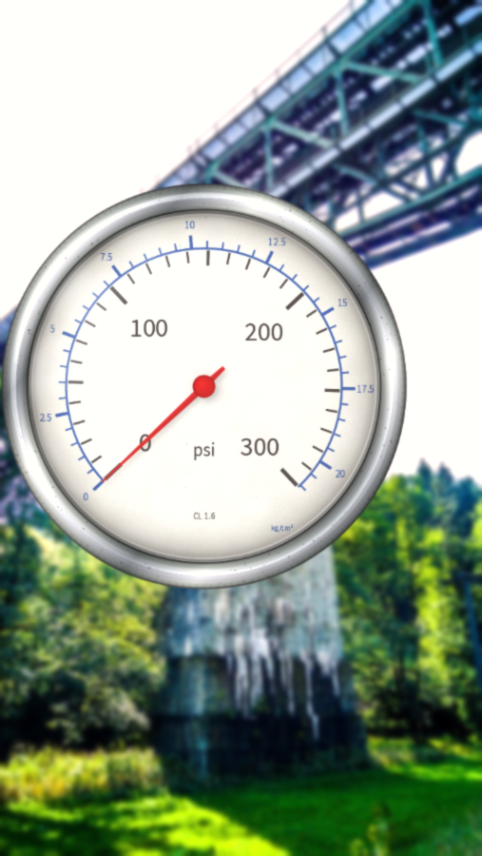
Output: 0
